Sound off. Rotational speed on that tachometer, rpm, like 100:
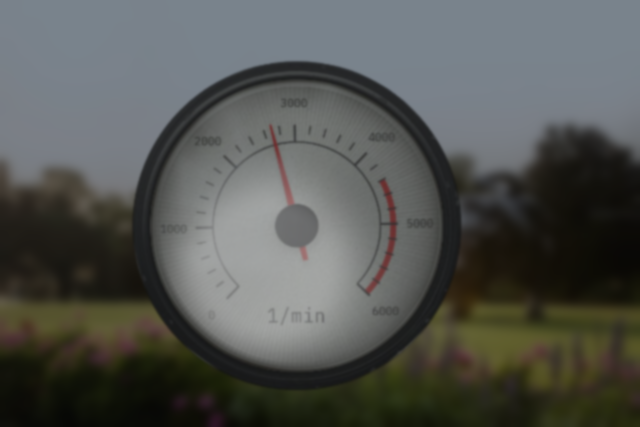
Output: 2700
